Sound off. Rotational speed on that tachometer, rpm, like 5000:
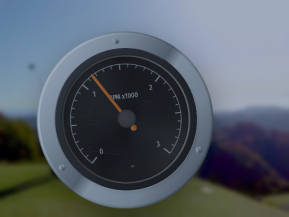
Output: 1150
